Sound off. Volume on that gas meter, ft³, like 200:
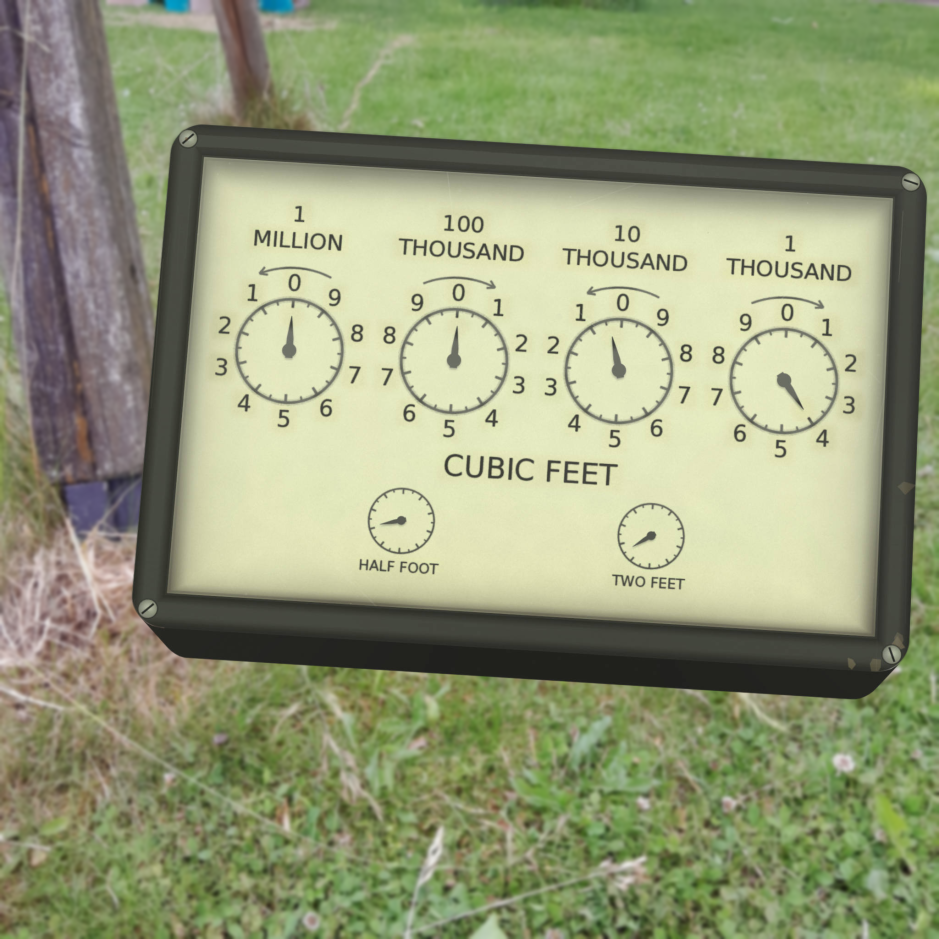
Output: 400
